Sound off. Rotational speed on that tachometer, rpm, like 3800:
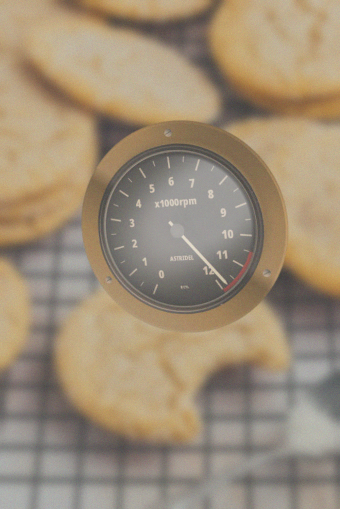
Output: 11750
